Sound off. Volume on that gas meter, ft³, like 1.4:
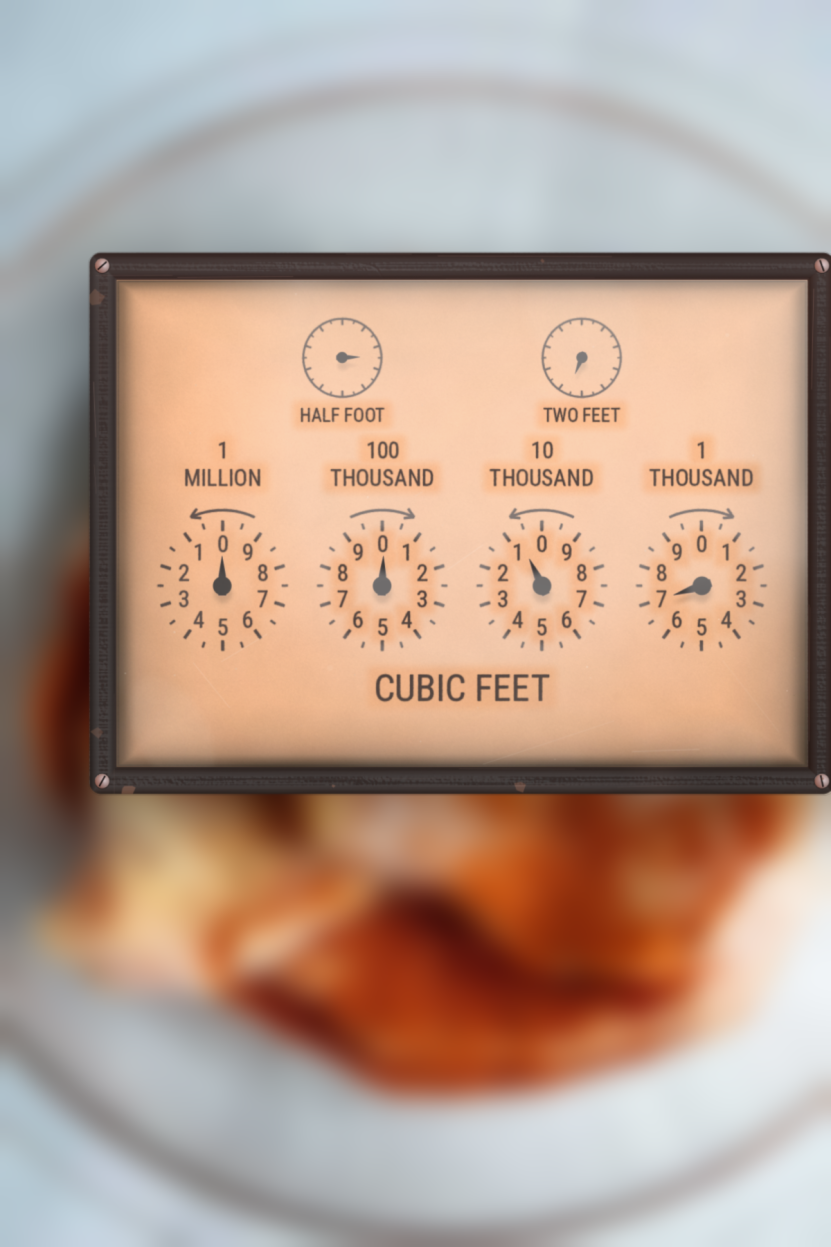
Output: 700
